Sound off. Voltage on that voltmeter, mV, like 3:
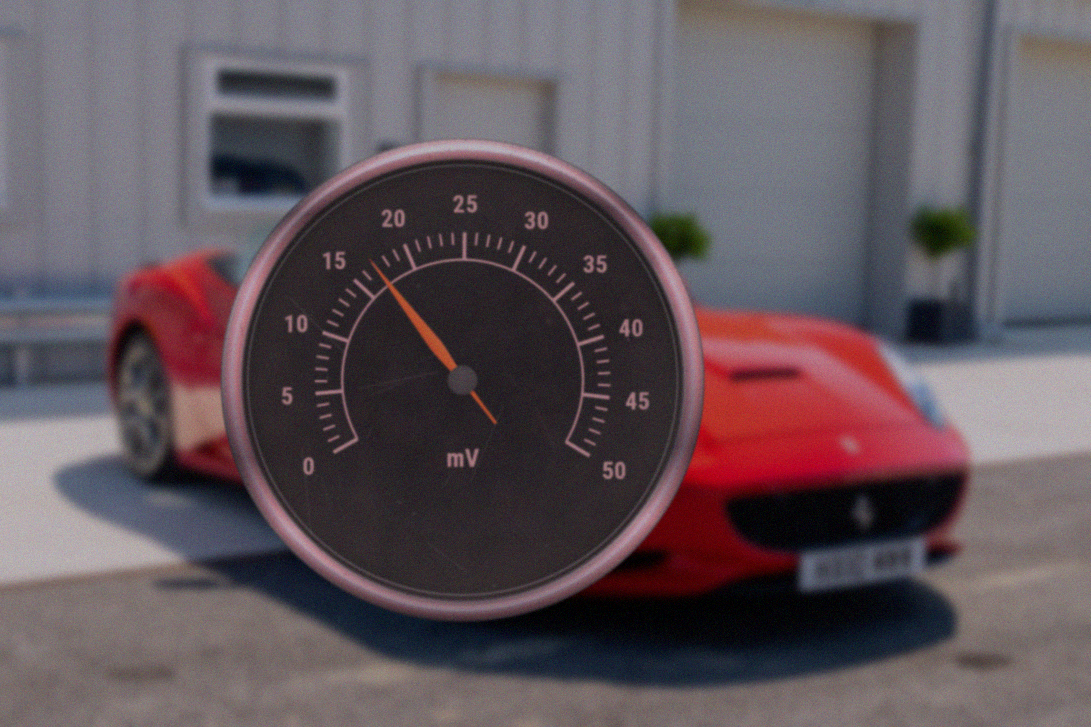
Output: 17
